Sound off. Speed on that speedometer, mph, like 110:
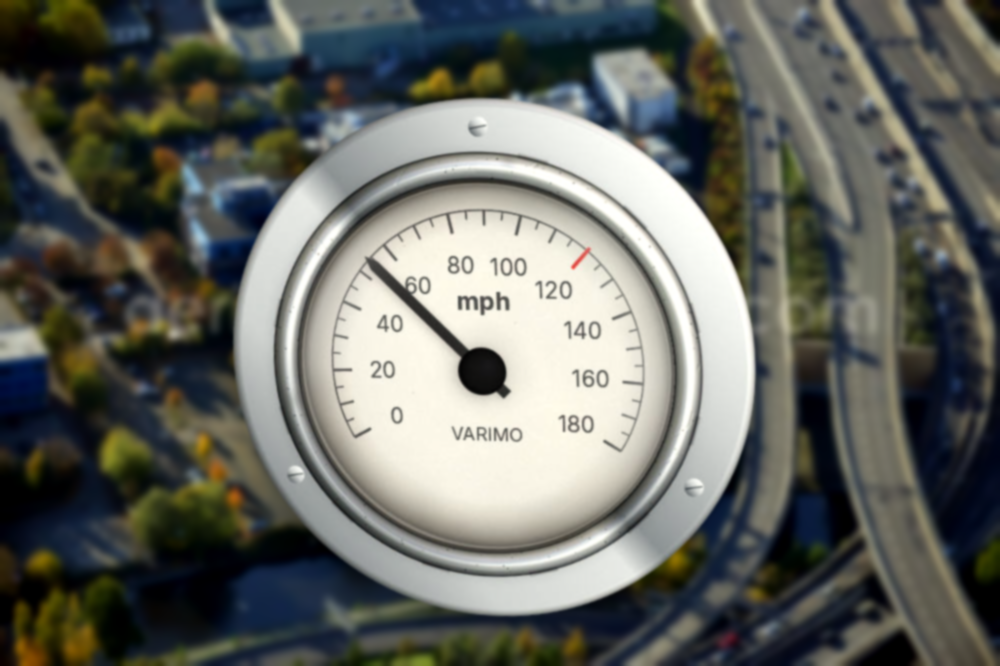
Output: 55
